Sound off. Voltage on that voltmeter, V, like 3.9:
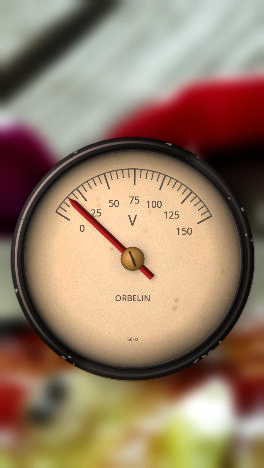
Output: 15
